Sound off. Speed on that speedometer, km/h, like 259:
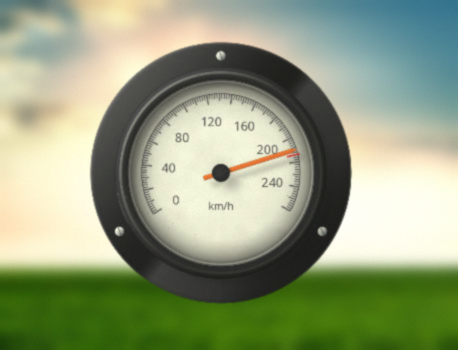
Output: 210
